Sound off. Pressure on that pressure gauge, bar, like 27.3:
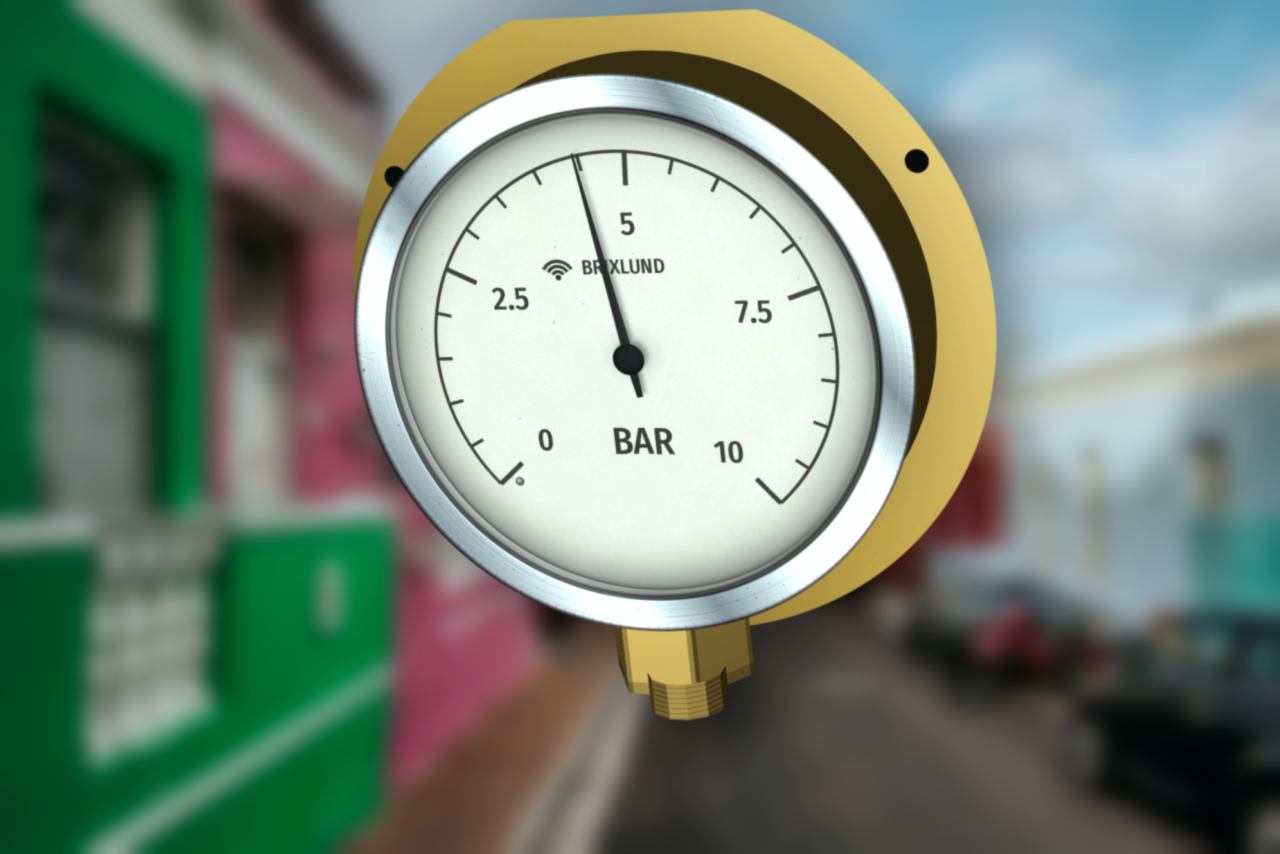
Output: 4.5
